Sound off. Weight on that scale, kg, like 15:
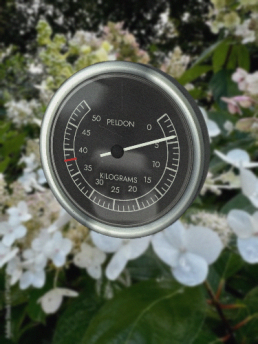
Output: 4
